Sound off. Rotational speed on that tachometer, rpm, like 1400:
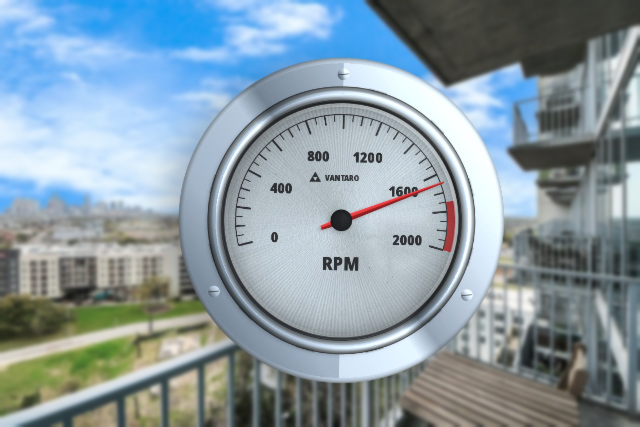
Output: 1650
